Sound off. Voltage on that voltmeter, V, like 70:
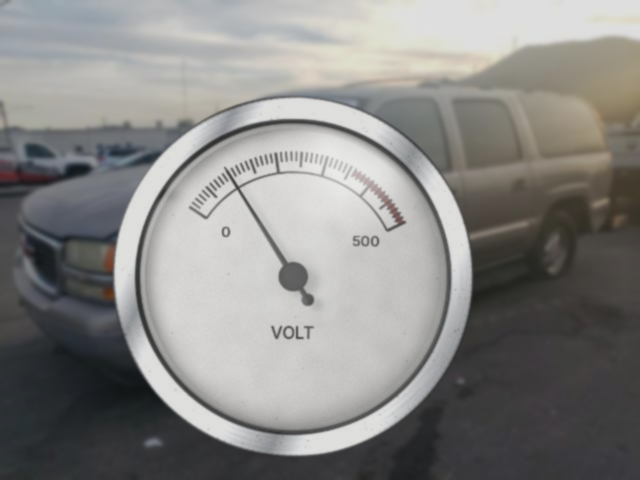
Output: 100
